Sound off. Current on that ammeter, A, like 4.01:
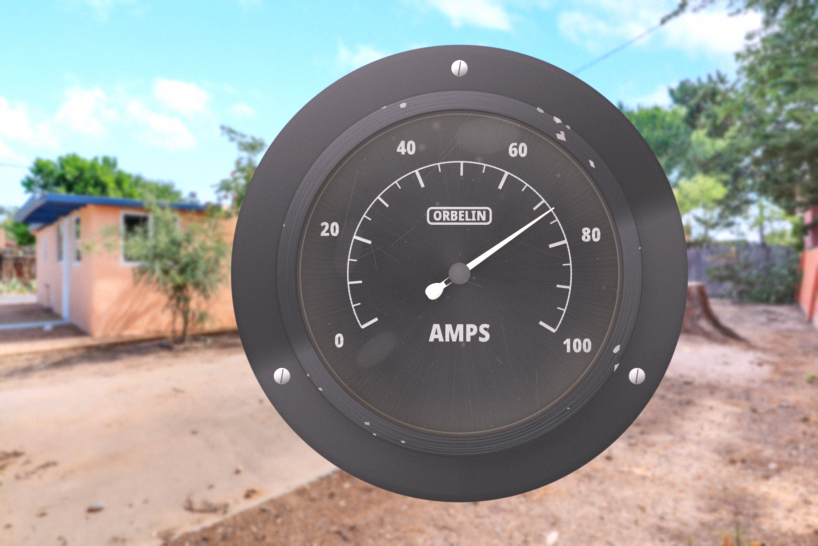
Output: 72.5
